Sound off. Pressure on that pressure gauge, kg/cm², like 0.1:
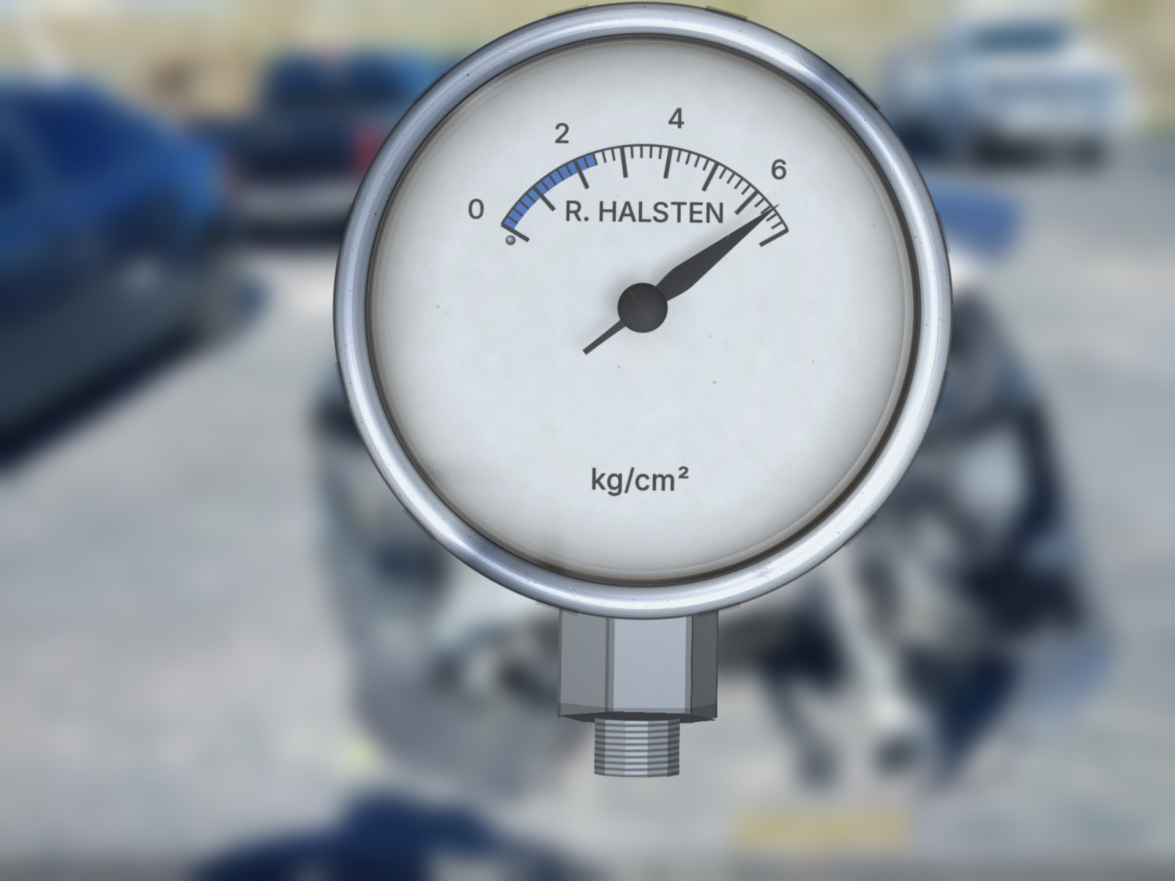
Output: 6.5
